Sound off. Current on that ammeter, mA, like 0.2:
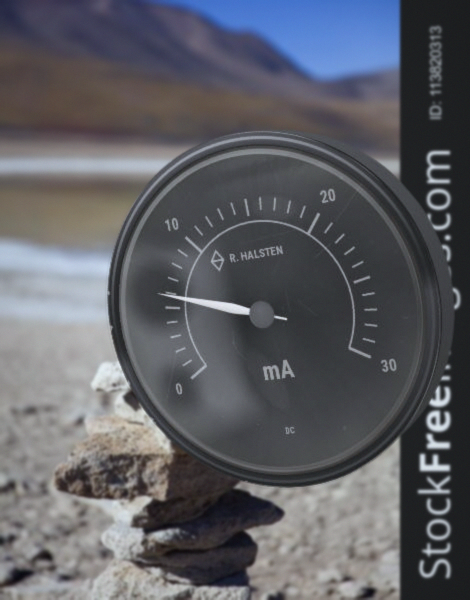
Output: 6
